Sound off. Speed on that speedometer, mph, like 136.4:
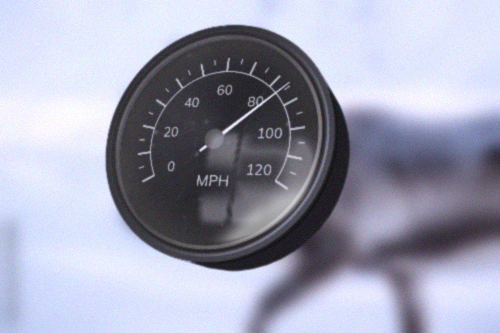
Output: 85
